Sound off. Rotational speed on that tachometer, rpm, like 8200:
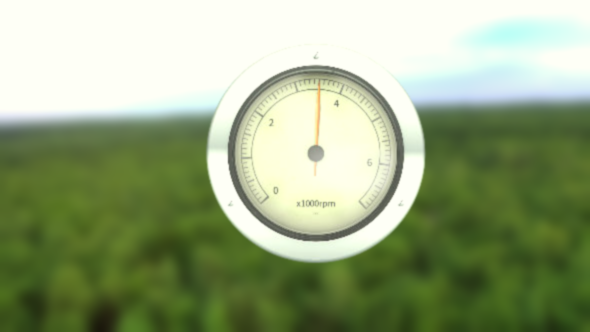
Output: 3500
